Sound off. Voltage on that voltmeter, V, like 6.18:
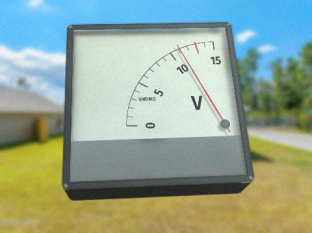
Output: 11
